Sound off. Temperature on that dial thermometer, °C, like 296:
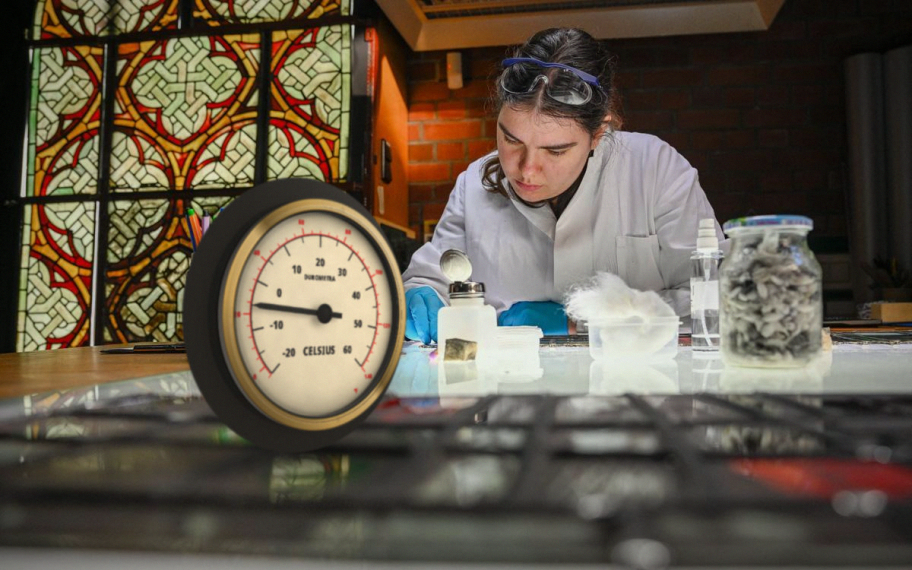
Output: -5
